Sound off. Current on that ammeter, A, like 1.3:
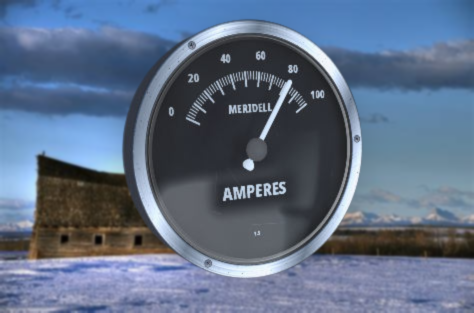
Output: 80
